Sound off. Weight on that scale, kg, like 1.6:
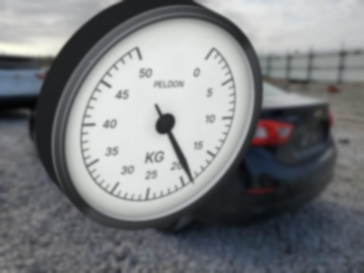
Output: 19
